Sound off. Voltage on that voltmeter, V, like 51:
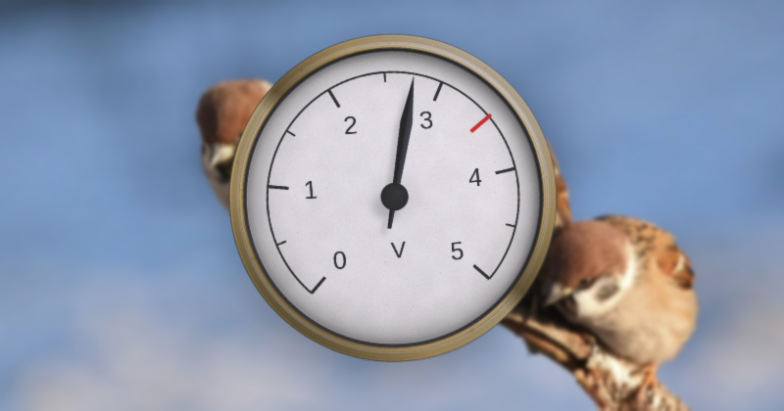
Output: 2.75
